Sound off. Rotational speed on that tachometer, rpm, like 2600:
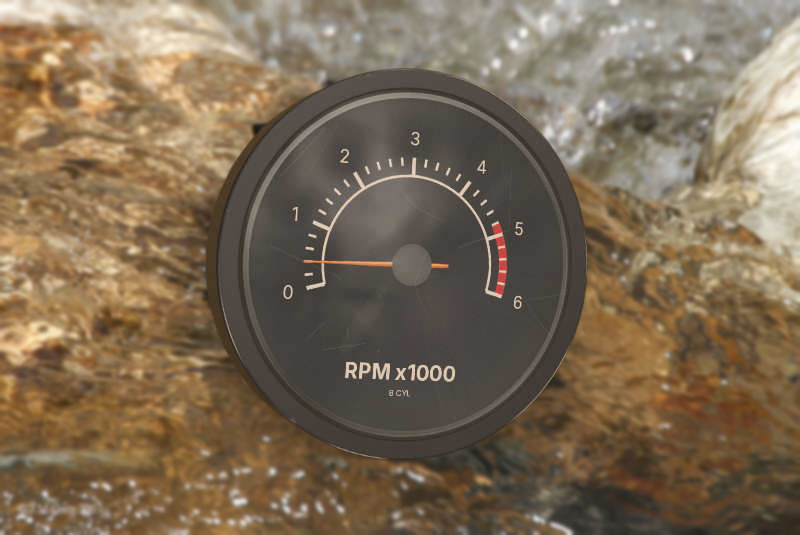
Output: 400
